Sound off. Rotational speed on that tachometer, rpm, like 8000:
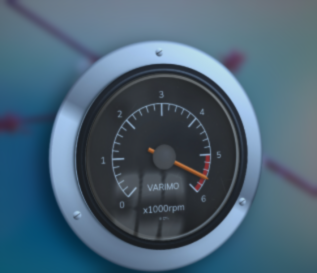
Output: 5600
